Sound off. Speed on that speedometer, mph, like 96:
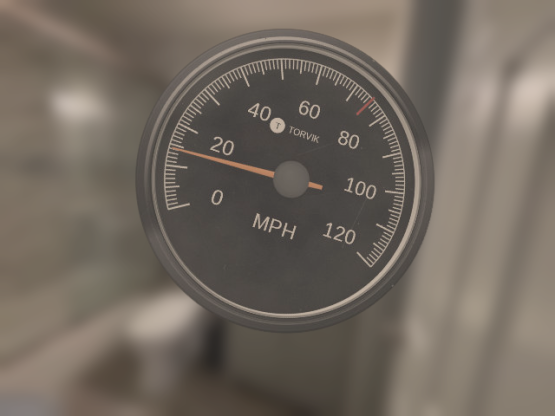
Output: 14
